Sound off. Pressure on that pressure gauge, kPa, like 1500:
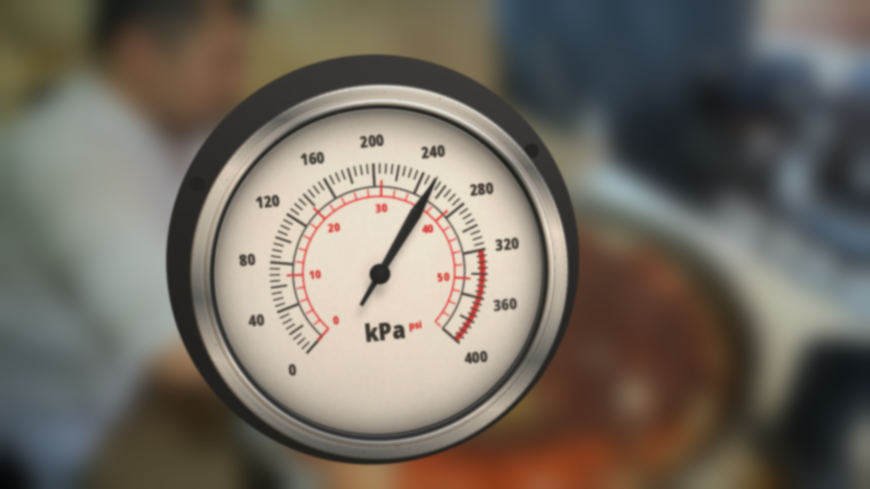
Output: 250
